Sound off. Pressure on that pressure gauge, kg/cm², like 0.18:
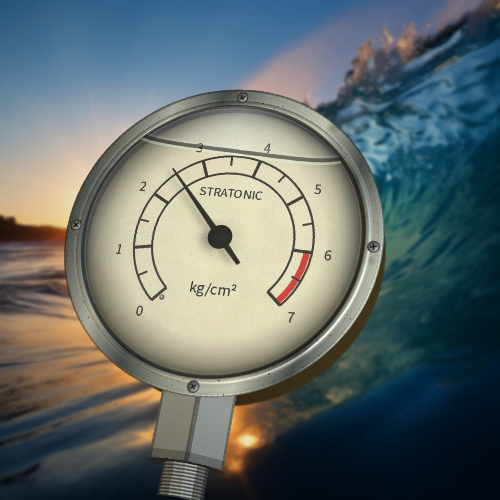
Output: 2.5
